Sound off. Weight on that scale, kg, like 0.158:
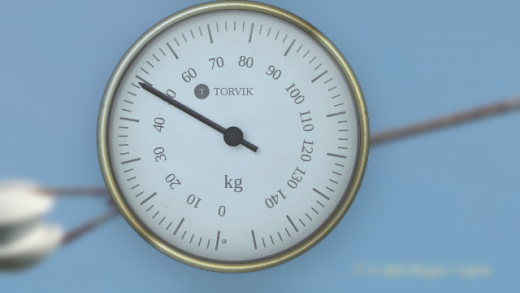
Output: 49
